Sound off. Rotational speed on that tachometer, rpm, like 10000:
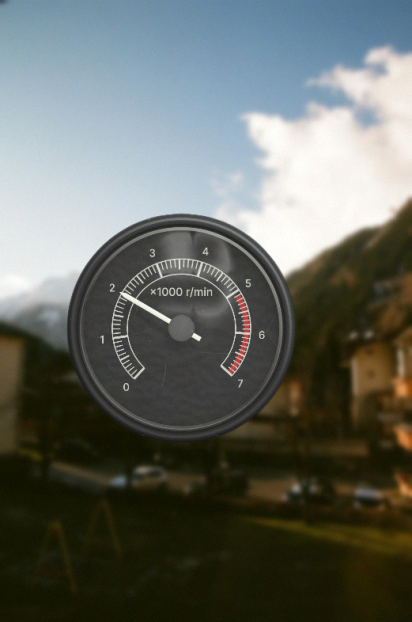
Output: 2000
